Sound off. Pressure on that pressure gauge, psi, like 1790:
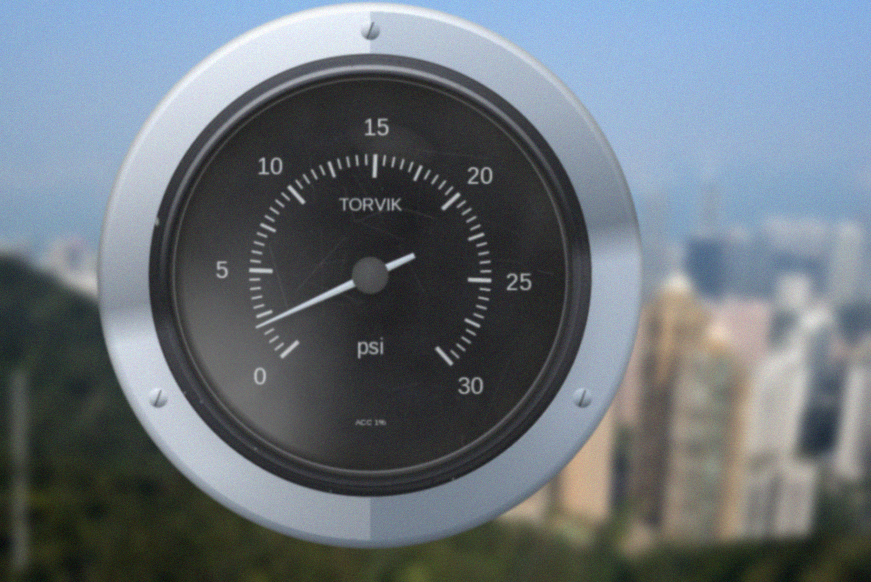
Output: 2
